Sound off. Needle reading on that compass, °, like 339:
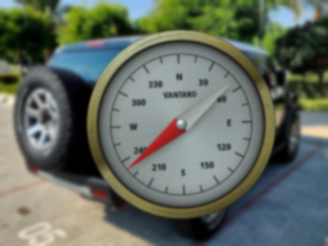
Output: 232.5
